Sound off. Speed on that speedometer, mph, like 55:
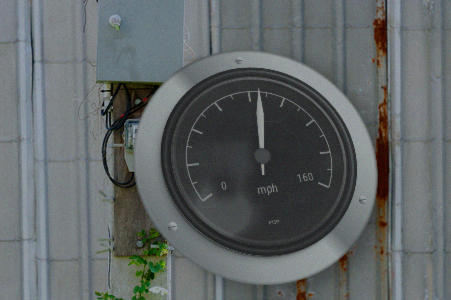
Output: 85
